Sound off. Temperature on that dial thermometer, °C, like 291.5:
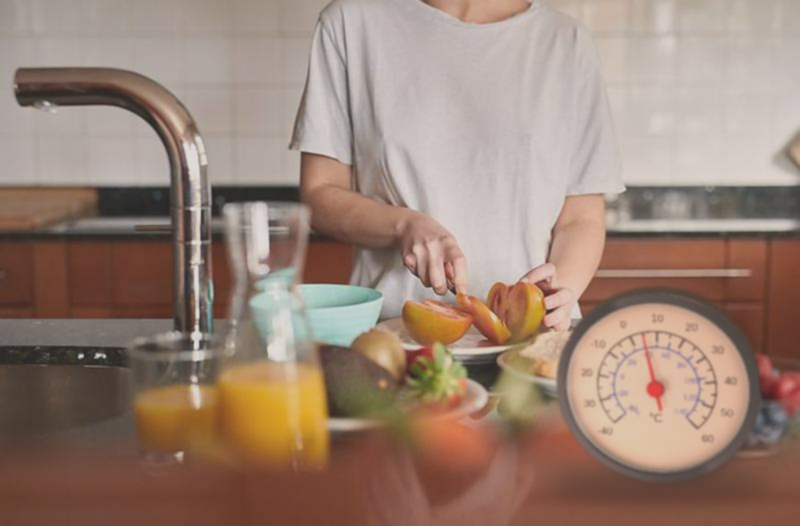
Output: 5
